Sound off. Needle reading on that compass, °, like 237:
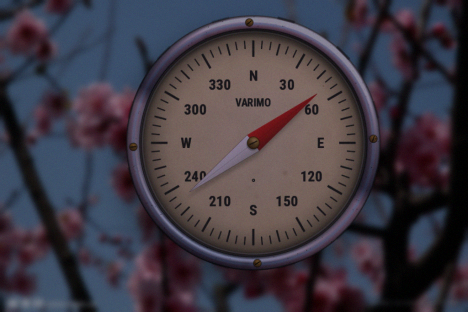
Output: 52.5
